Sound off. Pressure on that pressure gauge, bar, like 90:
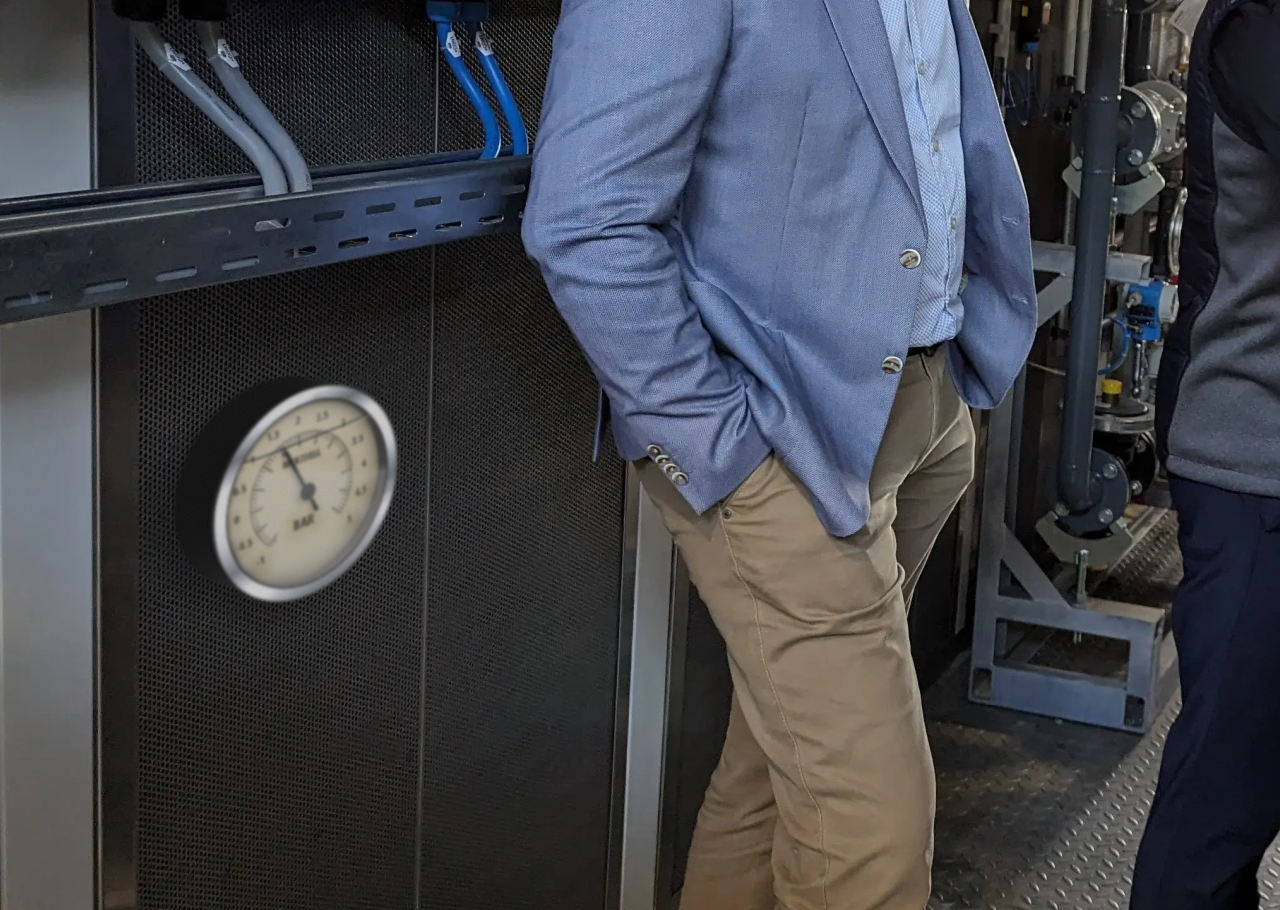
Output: 1.5
